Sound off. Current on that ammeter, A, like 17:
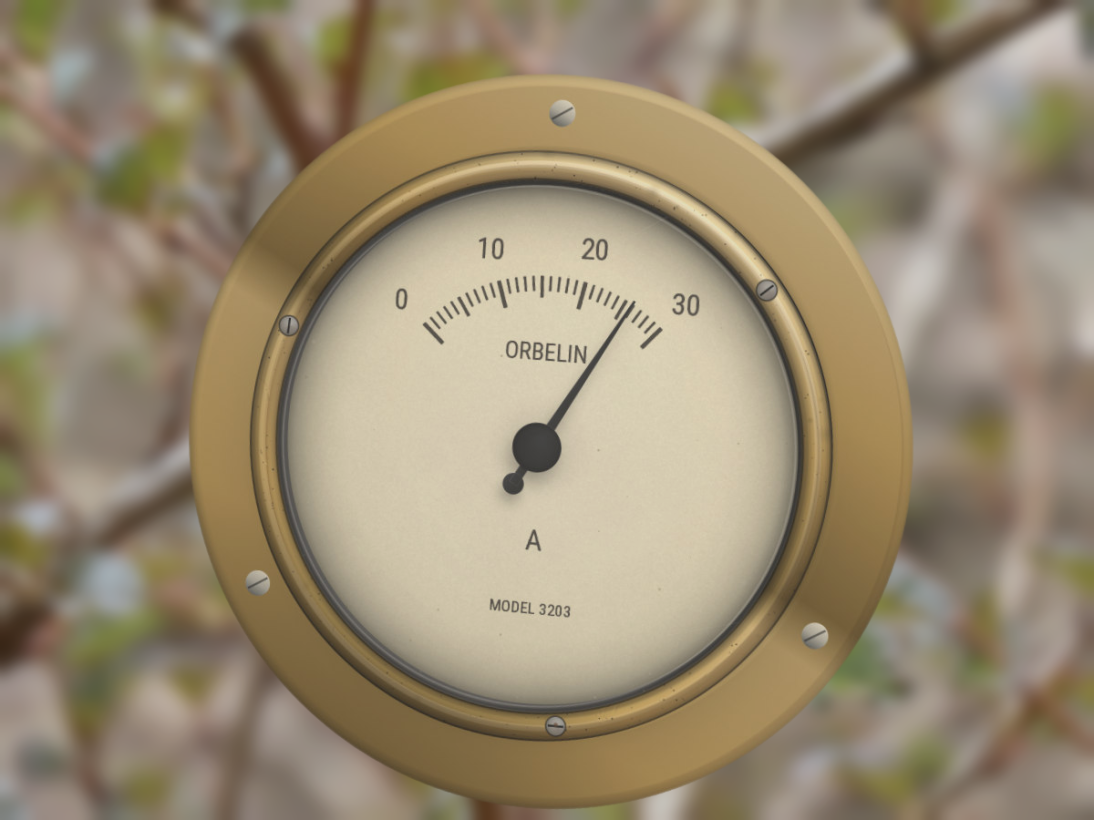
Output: 26
